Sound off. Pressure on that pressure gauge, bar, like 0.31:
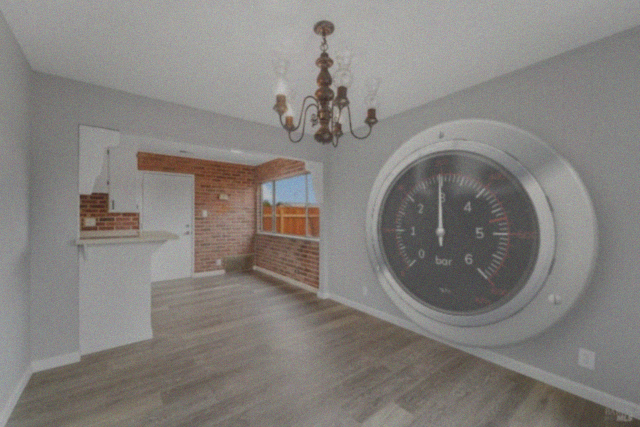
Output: 3
